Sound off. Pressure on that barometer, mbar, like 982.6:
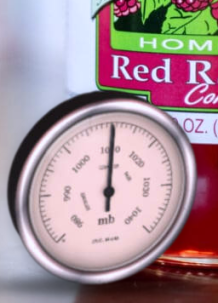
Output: 1010
